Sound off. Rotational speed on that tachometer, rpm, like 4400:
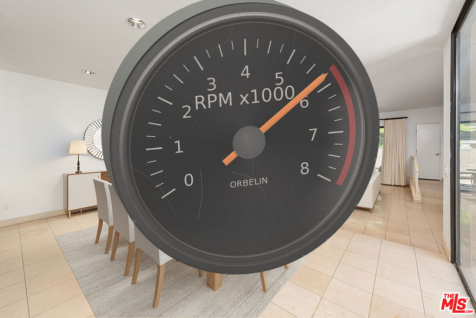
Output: 5750
